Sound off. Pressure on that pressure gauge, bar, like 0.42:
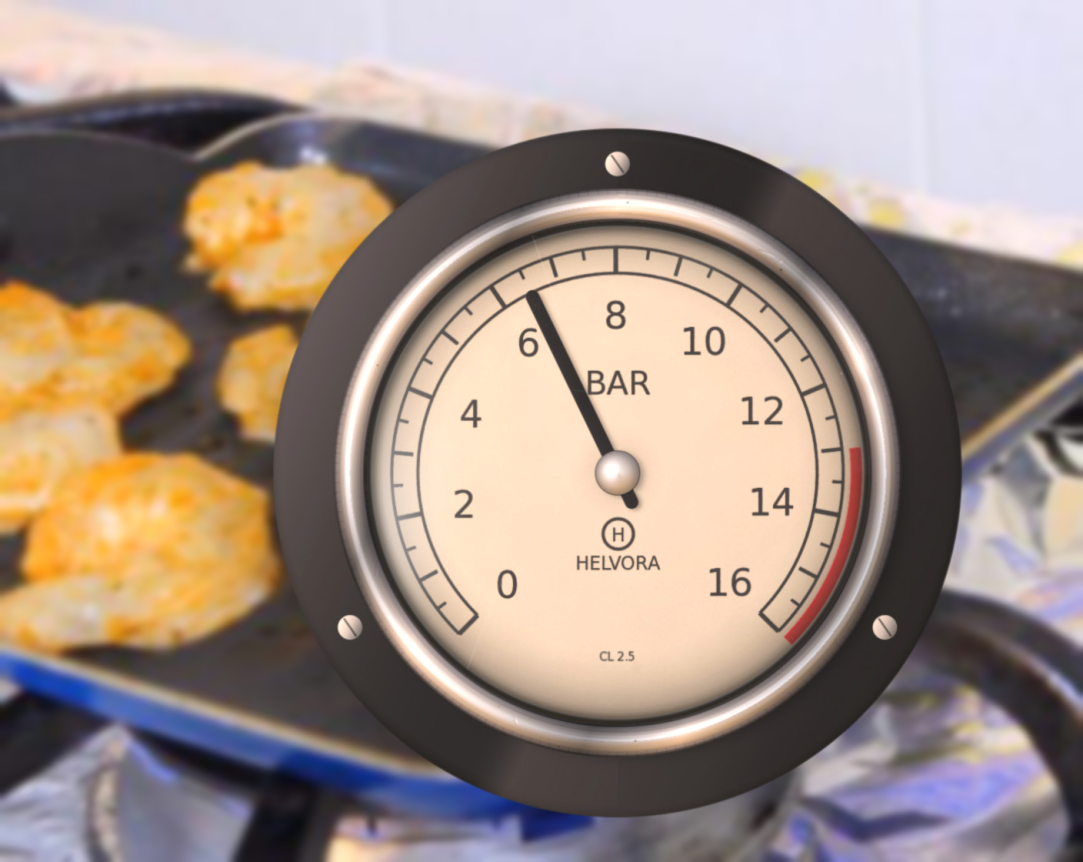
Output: 6.5
